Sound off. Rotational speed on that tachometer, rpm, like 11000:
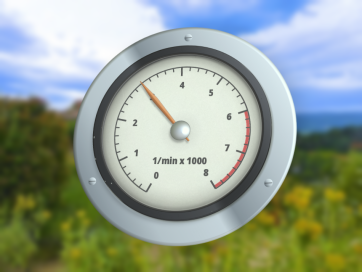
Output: 3000
